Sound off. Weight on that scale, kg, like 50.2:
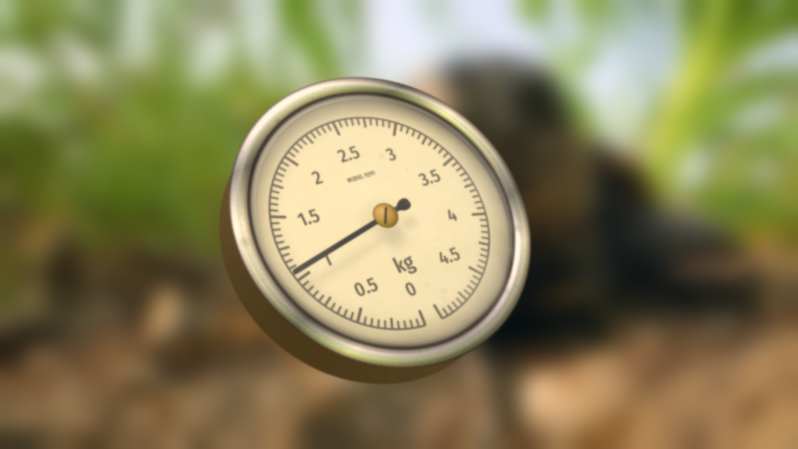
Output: 1.05
